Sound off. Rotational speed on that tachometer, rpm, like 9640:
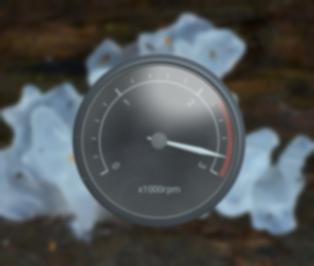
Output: 2800
